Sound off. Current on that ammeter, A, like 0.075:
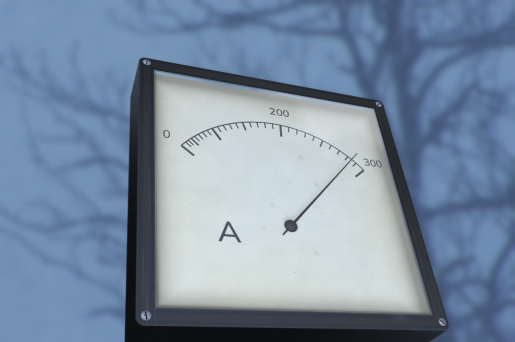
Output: 285
